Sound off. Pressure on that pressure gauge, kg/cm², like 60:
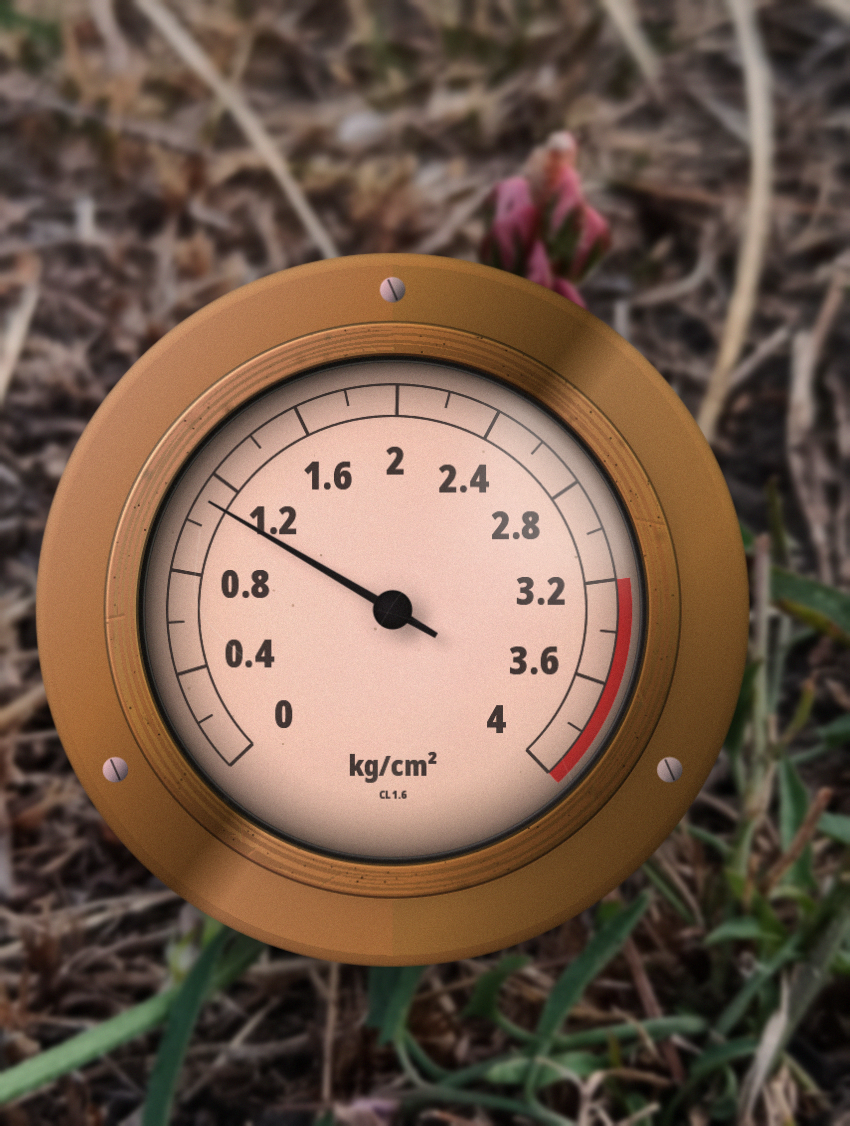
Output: 1.1
